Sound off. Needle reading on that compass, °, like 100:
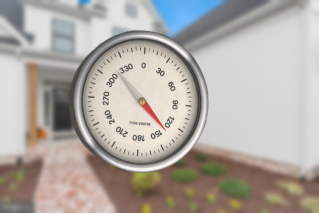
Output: 135
